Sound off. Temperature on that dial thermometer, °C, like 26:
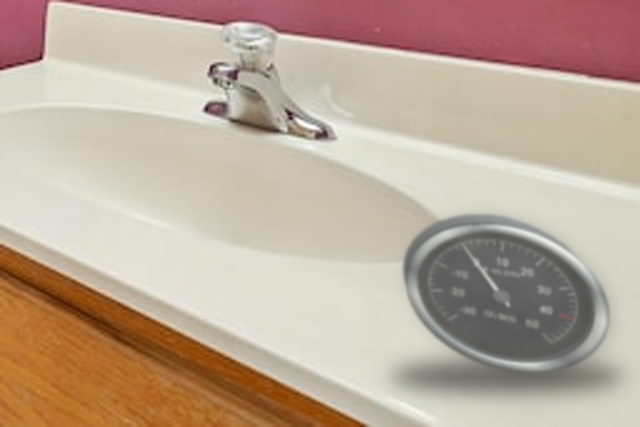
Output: 0
